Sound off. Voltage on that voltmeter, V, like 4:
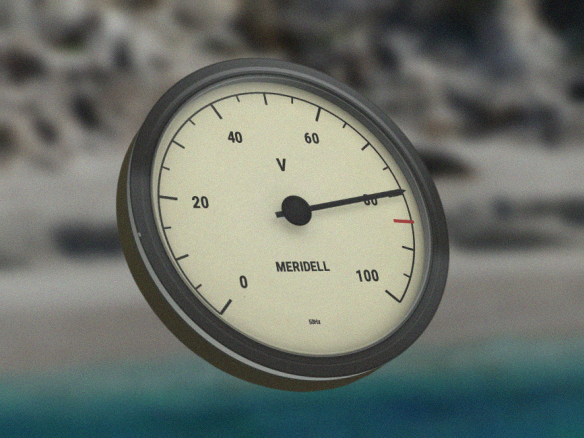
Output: 80
